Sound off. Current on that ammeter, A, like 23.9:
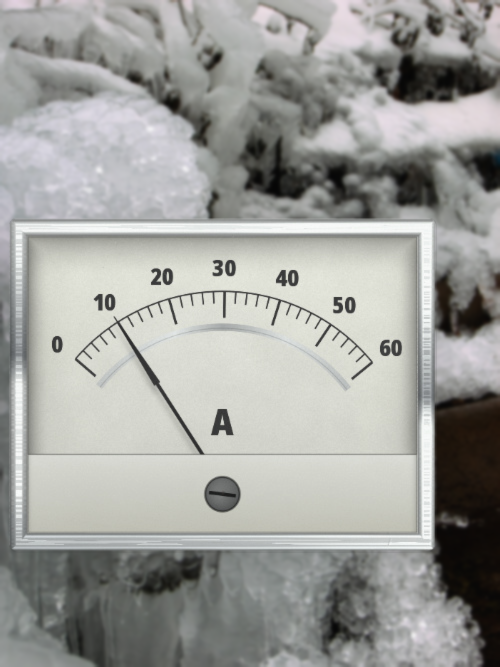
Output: 10
